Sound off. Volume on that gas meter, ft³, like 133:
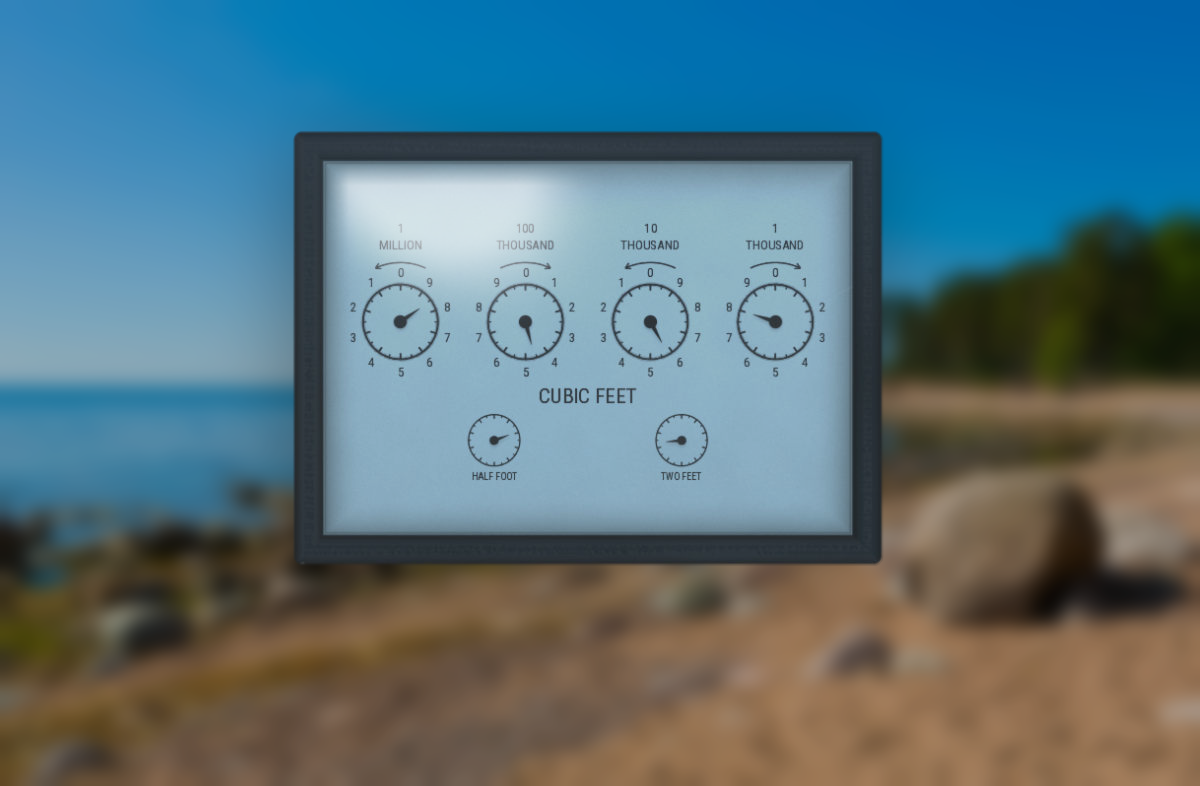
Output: 845800
